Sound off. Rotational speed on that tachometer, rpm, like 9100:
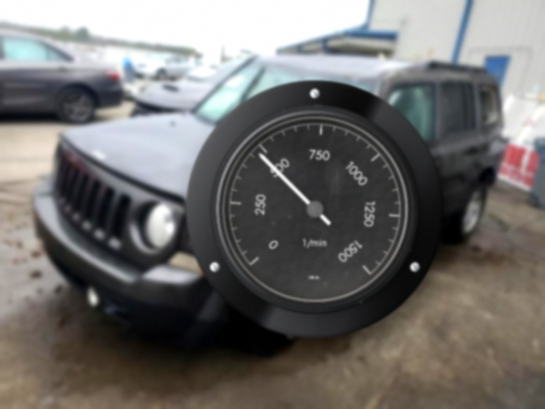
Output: 475
